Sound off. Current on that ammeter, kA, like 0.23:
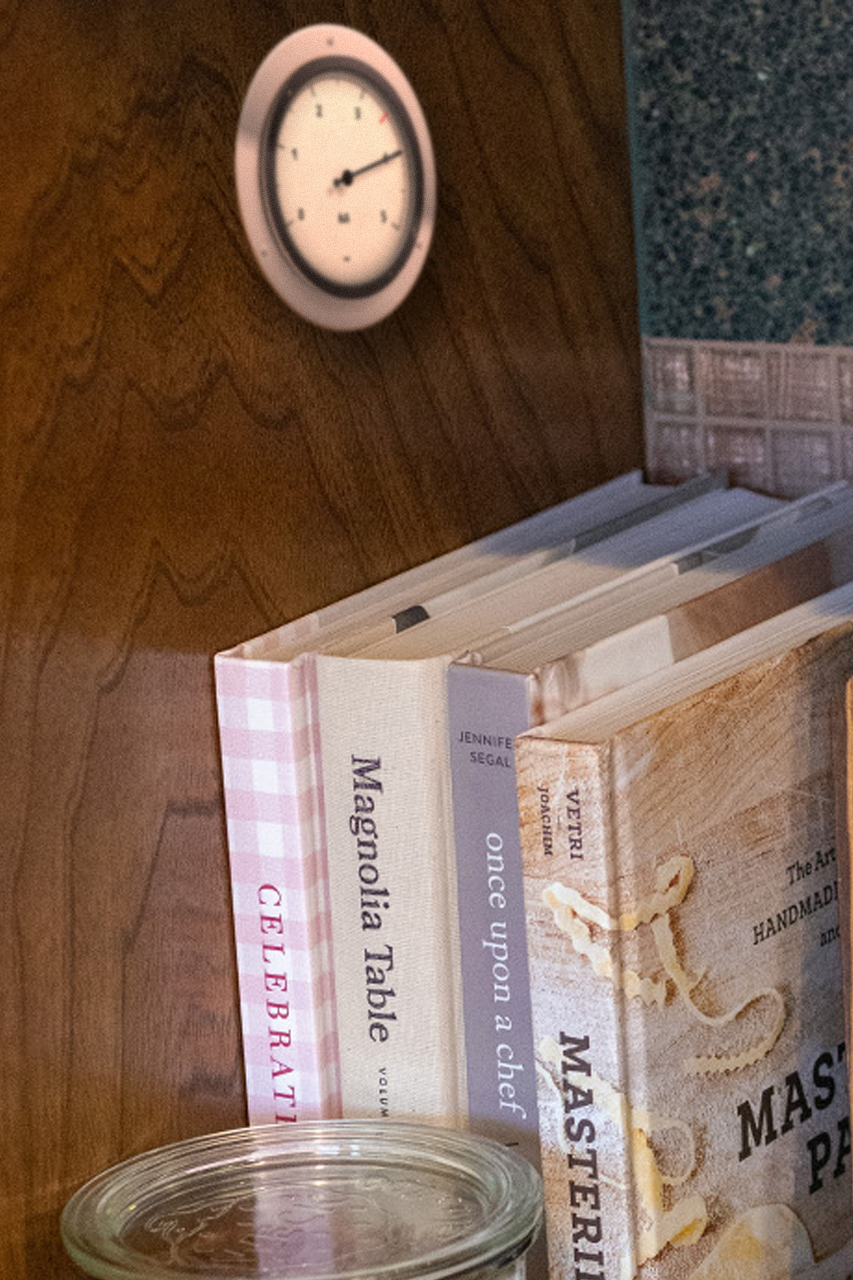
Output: 4
